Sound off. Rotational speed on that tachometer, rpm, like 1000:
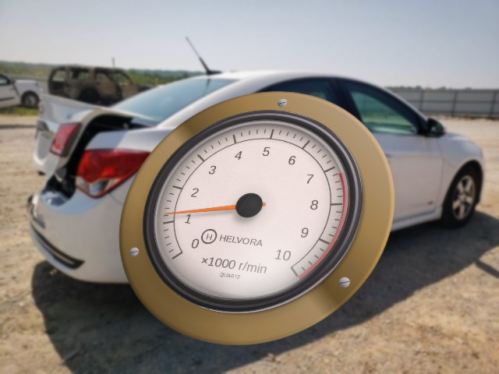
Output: 1200
